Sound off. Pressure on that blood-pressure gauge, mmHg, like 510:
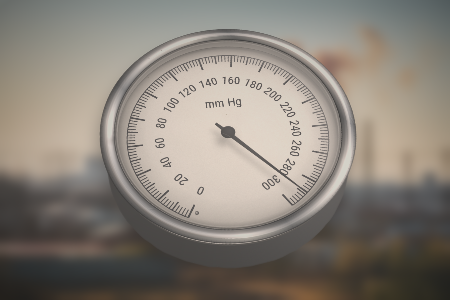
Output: 290
